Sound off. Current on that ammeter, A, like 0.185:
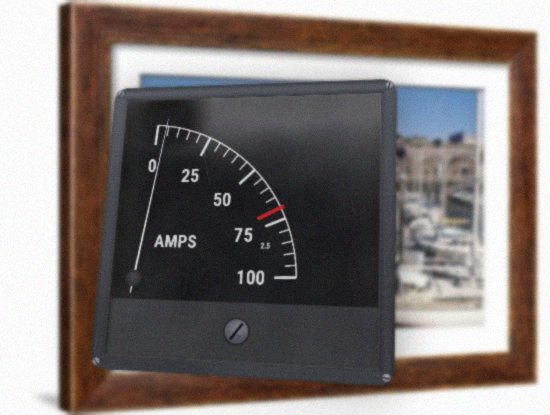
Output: 5
